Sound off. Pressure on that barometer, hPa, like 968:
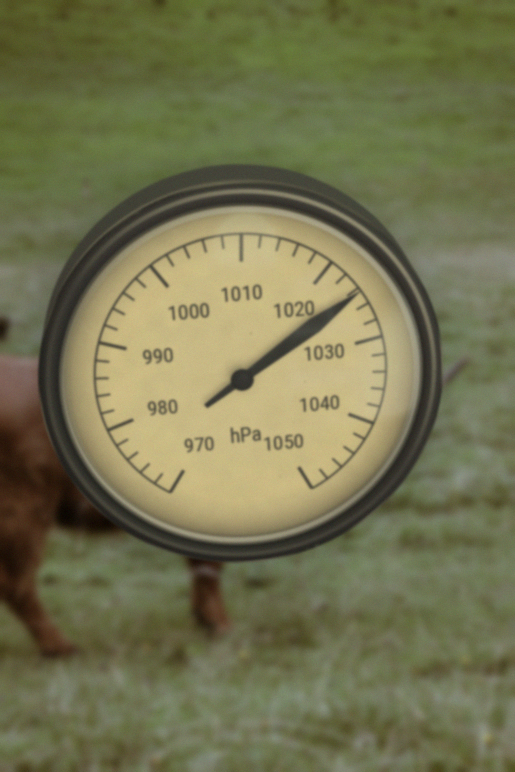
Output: 1024
